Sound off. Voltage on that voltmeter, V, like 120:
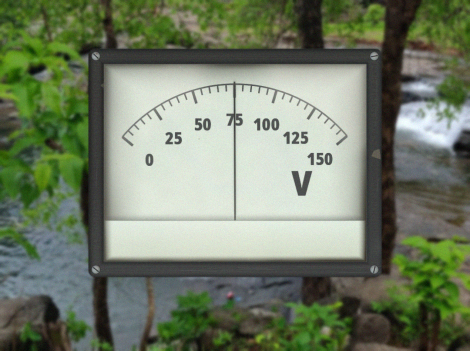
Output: 75
